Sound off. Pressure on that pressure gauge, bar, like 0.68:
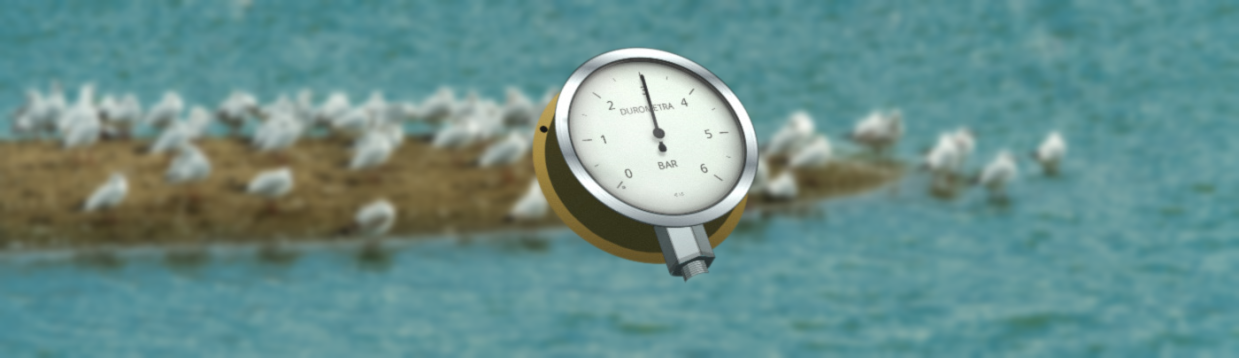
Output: 3
